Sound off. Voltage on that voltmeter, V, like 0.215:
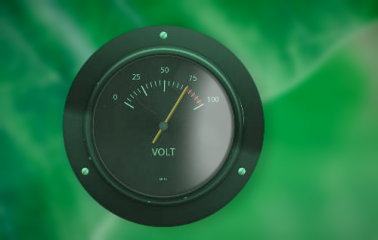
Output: 75
